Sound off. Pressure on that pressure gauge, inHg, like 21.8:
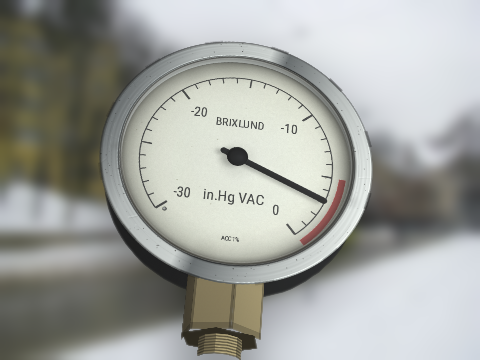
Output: -3
